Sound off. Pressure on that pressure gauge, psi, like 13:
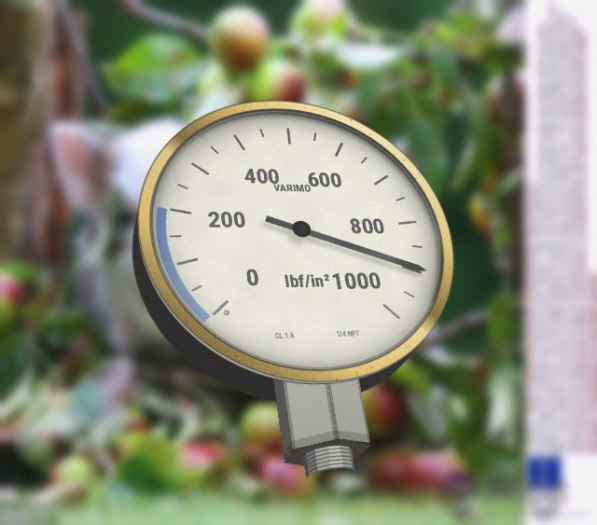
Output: 900
